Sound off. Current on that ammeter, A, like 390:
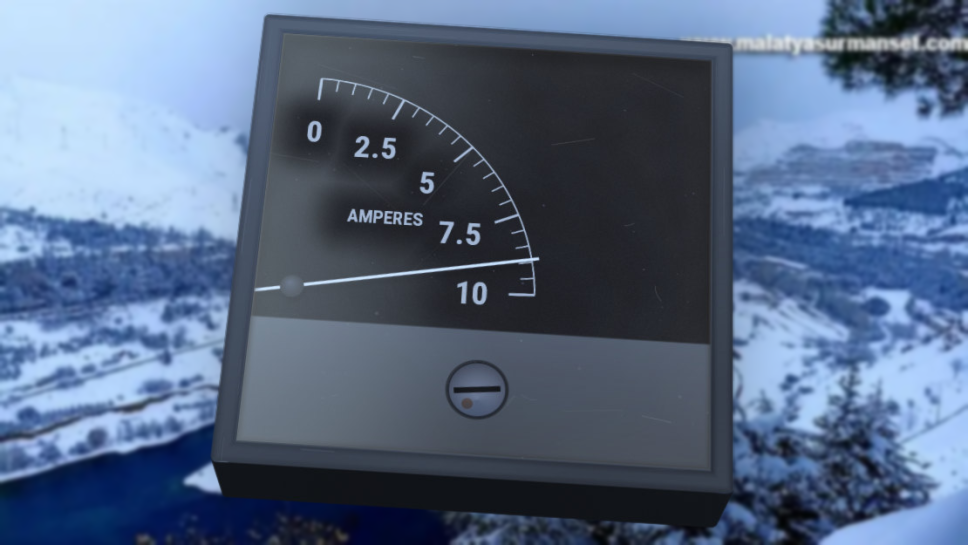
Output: 9
